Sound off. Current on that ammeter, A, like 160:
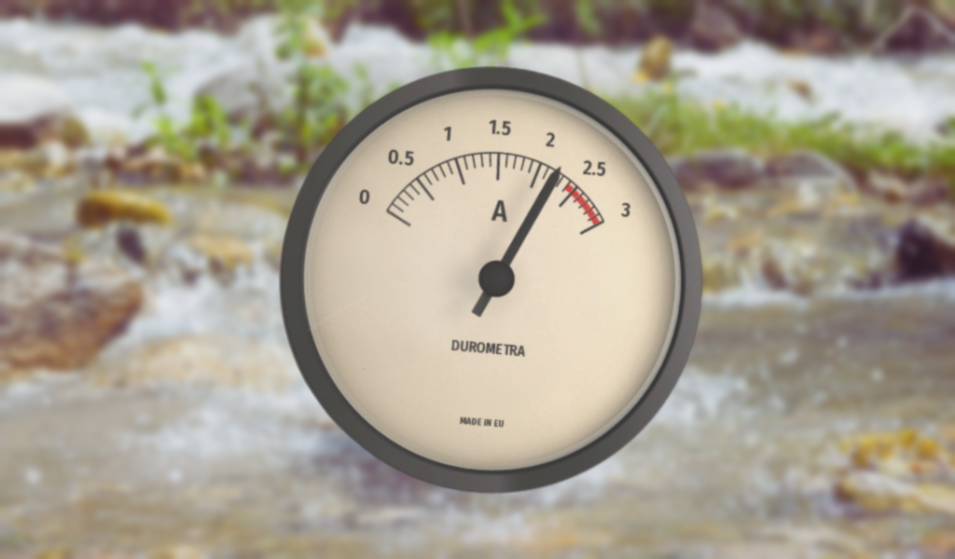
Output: 2.2
